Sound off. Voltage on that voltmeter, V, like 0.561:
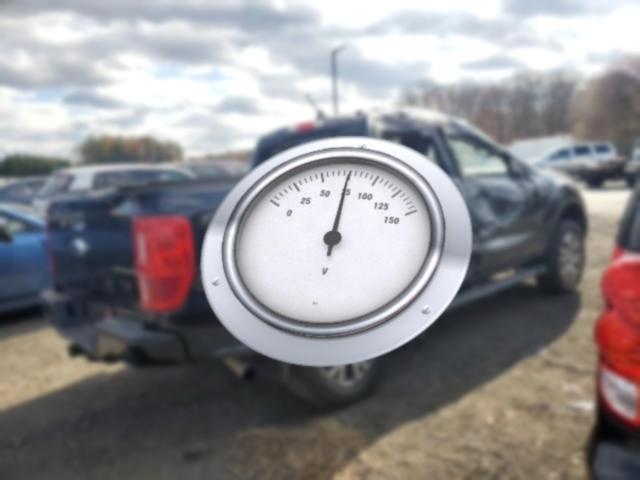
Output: 75
